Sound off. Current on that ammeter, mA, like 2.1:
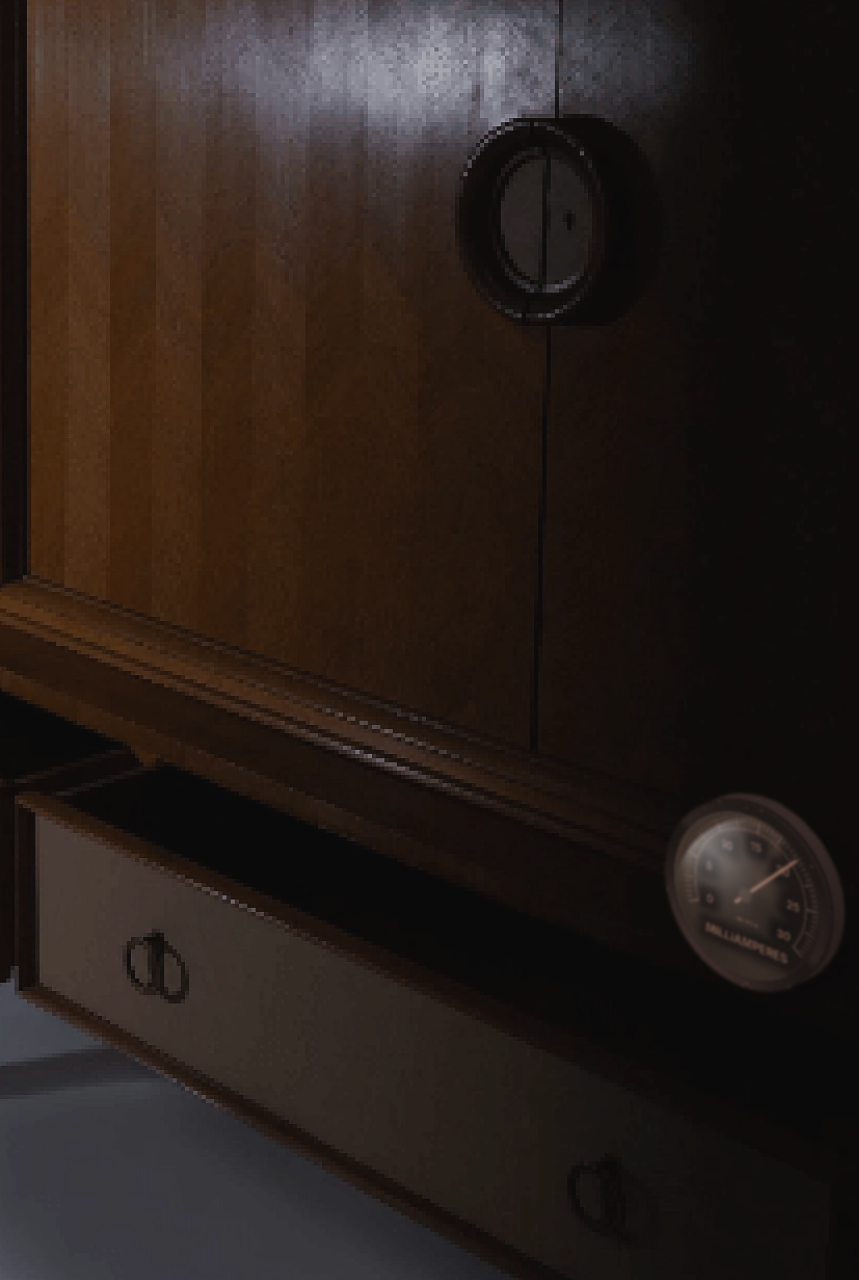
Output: 20
